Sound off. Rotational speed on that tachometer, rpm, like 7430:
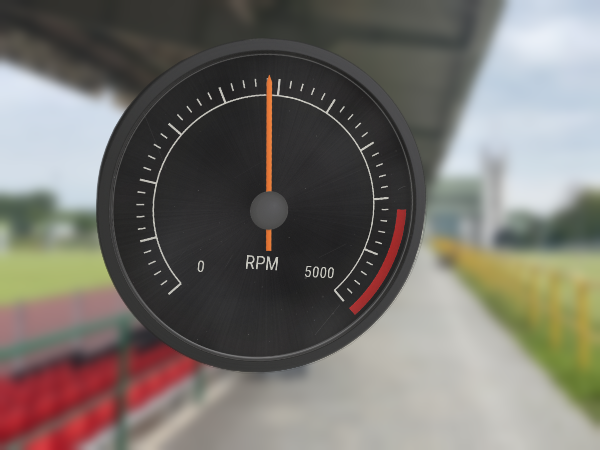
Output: 2400
